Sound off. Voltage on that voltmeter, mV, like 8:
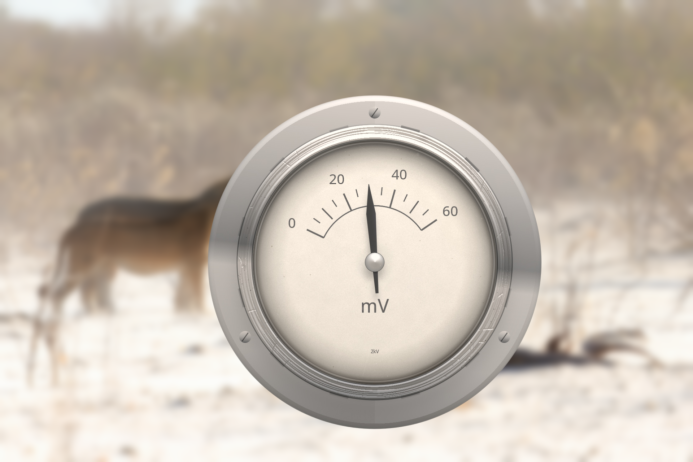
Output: 30
